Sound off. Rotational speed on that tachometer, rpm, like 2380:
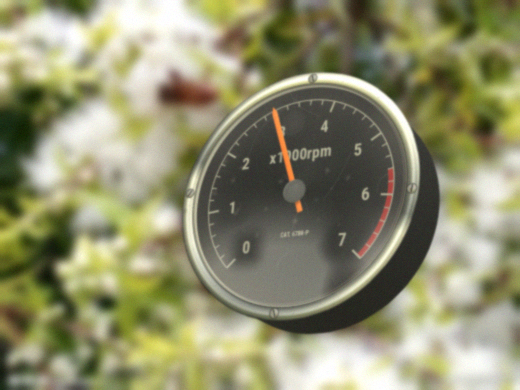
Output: 3000
